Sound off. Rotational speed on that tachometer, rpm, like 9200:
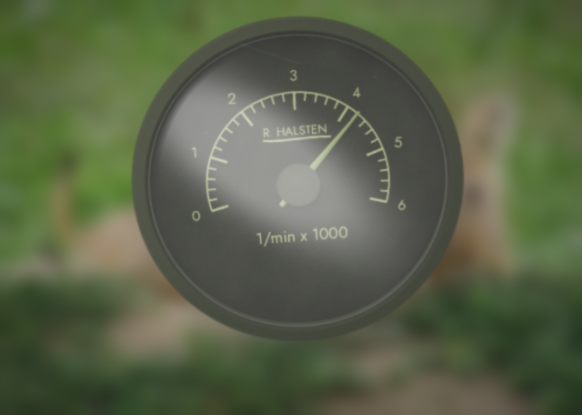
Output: 4200
